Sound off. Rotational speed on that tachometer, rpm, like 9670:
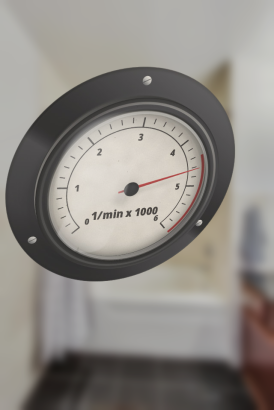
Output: 4600
